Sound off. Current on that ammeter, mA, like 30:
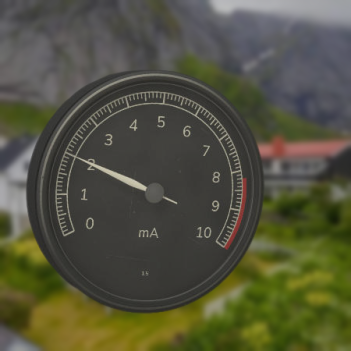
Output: 2
